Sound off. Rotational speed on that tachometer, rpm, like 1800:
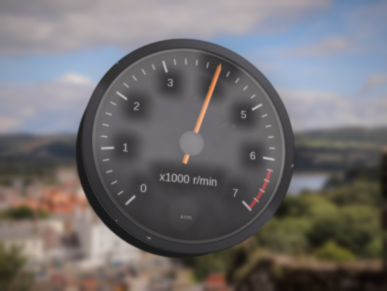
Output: 4000
